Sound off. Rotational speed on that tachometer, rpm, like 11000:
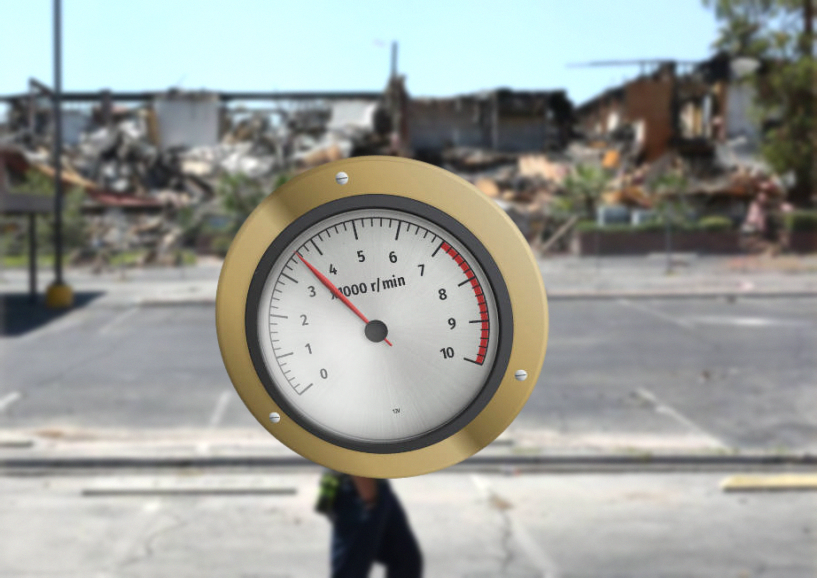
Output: 3600
